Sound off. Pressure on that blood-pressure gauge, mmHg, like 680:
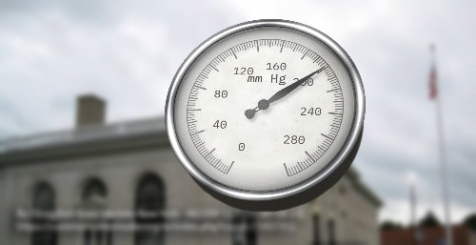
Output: 200
